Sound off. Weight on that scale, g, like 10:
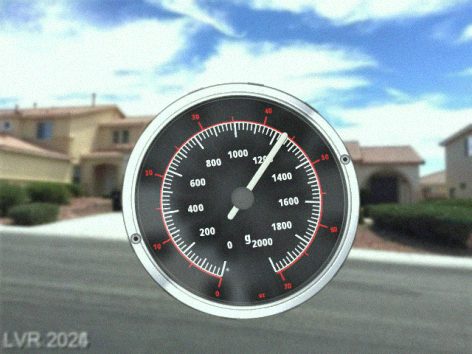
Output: 1240
